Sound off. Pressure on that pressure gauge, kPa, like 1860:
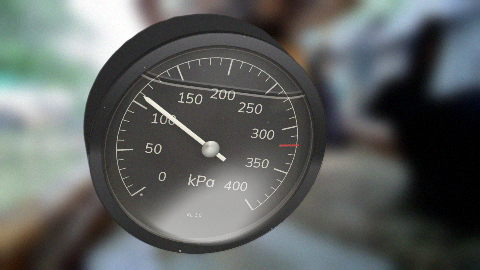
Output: 110
